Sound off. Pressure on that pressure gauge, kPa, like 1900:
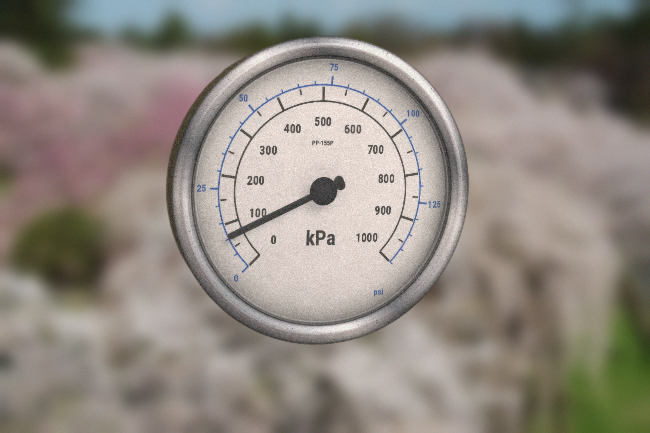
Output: 75
